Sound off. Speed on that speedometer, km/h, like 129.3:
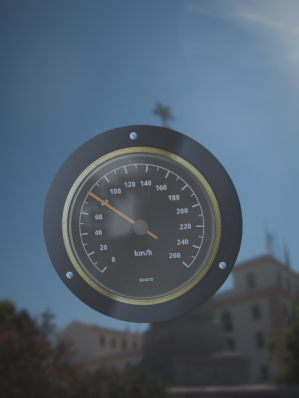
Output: 80
